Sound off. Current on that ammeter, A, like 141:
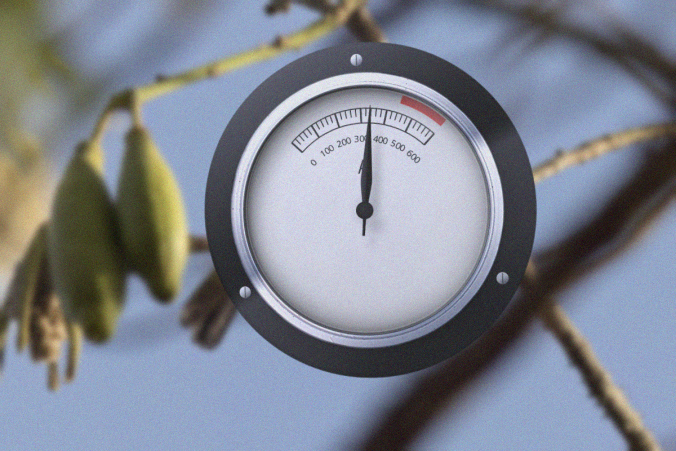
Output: 340
